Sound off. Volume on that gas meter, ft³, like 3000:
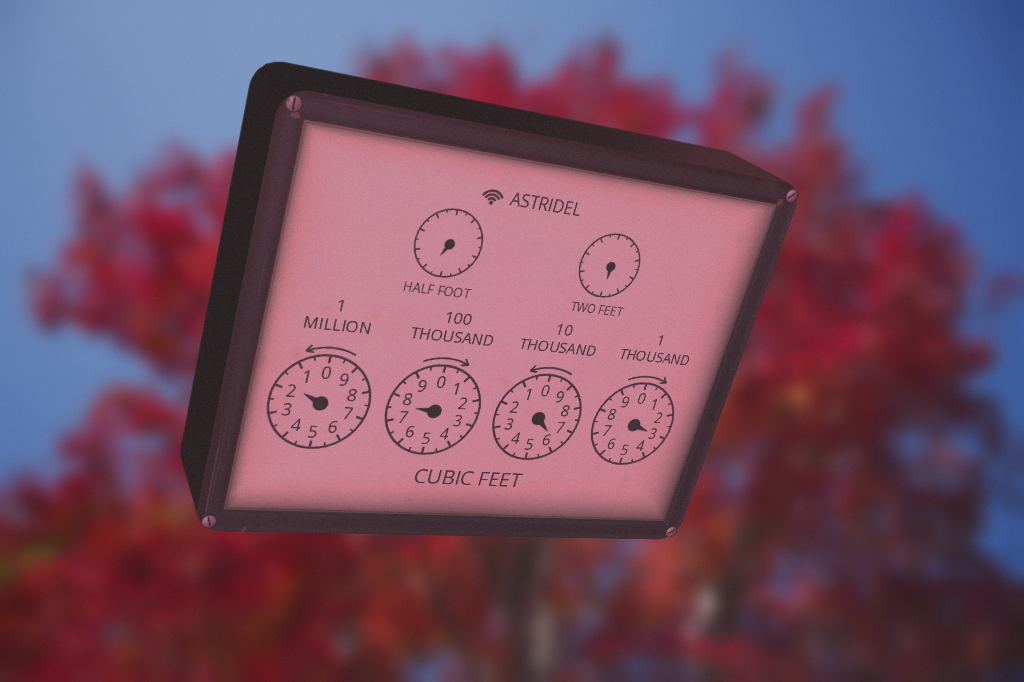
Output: 176300
